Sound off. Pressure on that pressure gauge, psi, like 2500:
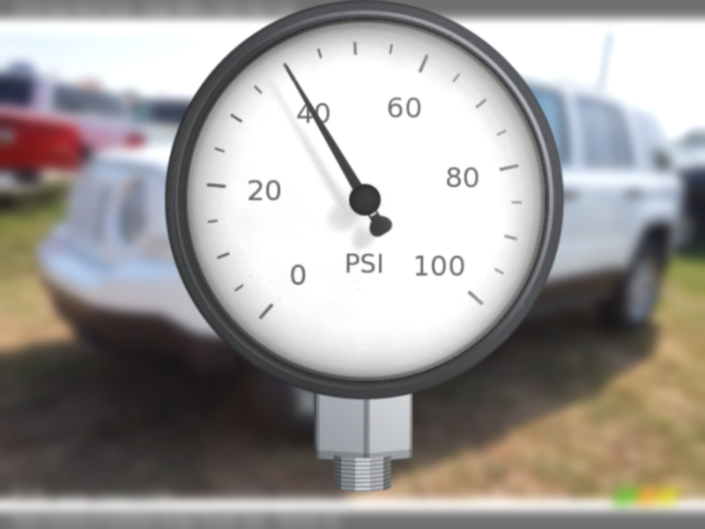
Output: 40
